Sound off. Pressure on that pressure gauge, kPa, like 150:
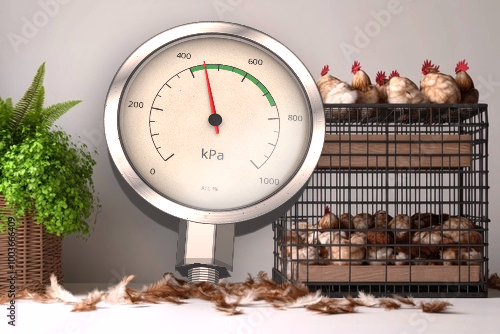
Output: 450
